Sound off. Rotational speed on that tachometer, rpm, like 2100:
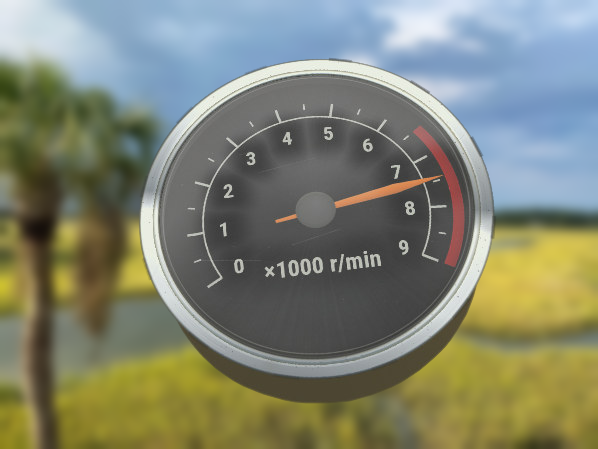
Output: 7500
